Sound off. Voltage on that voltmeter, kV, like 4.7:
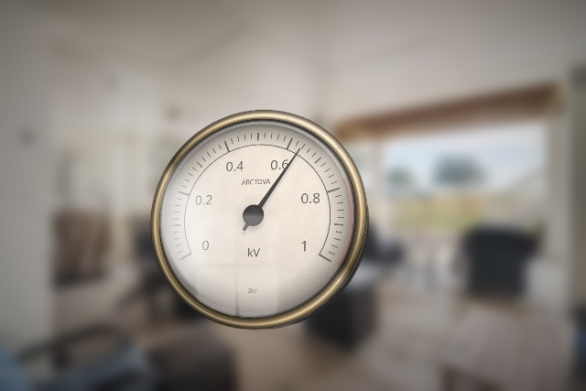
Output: 0.64
